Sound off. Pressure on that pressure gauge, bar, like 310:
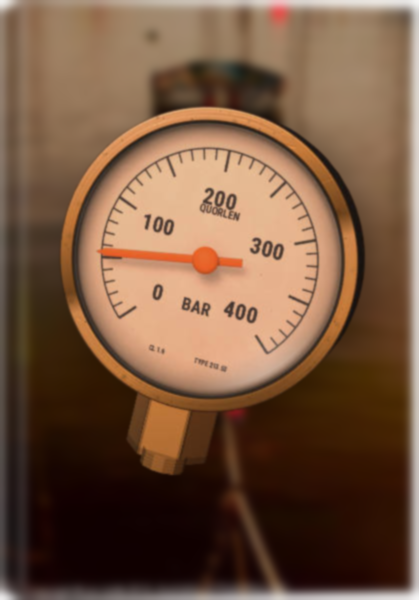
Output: 55
